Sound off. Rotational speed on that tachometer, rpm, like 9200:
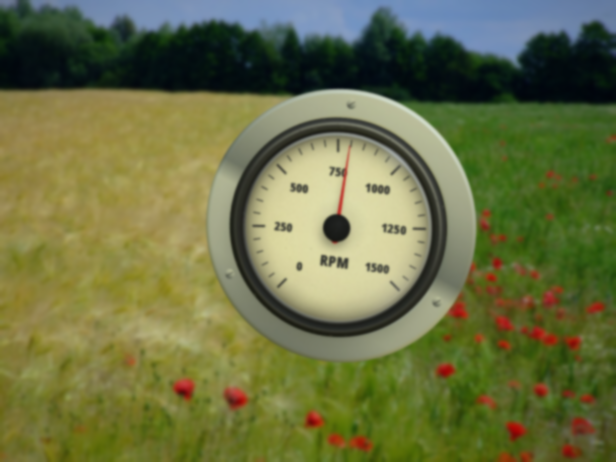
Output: 800
